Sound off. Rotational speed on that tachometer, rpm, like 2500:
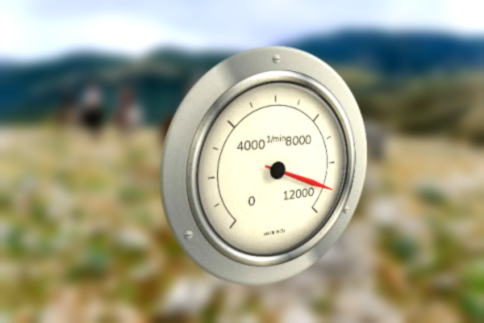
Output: 11000
